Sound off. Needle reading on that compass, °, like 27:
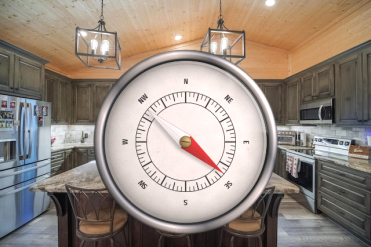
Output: 130
